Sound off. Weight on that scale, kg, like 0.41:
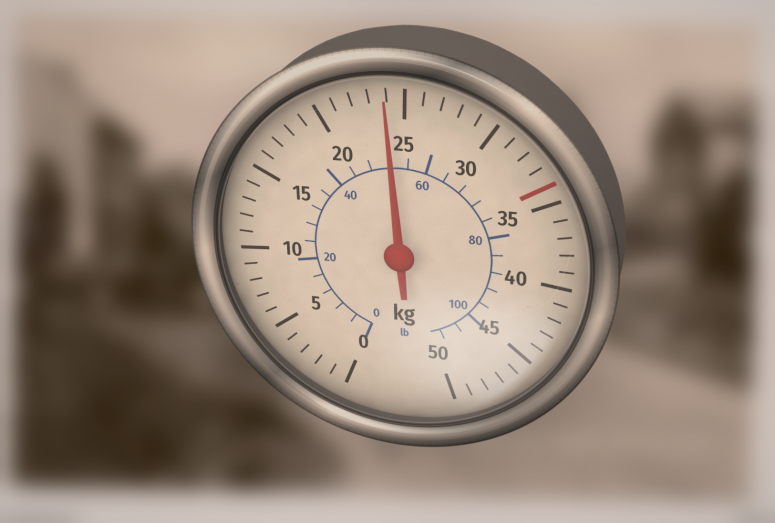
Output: 24
